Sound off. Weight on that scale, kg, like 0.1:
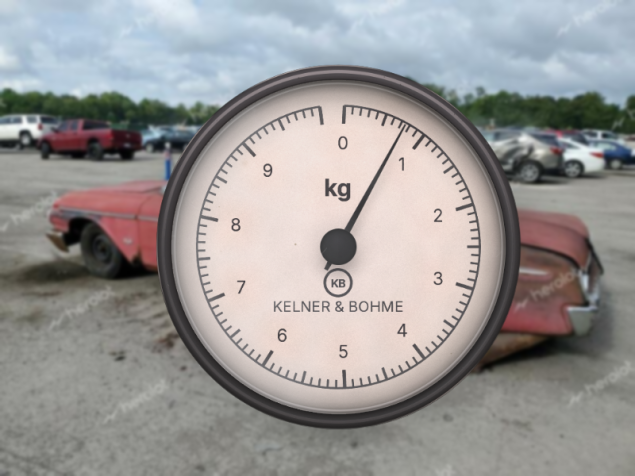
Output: 0.75
